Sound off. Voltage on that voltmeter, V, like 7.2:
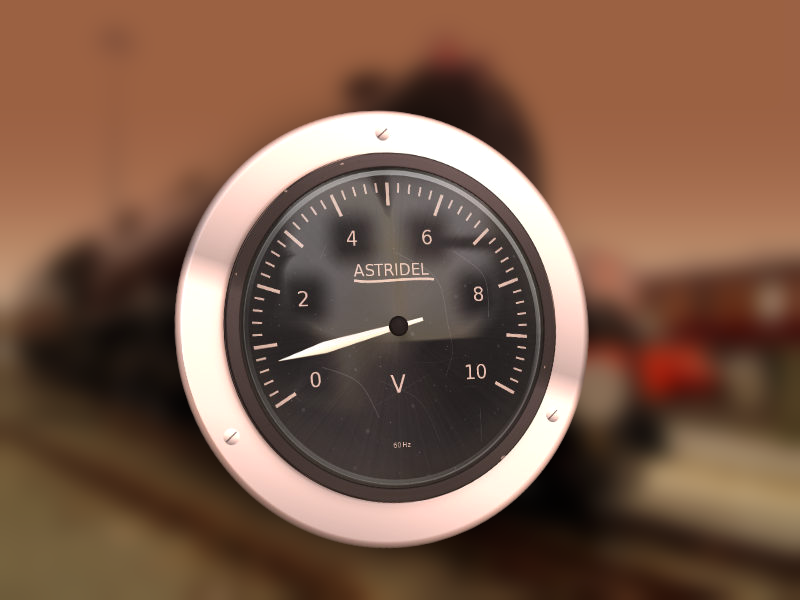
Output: 0.7
